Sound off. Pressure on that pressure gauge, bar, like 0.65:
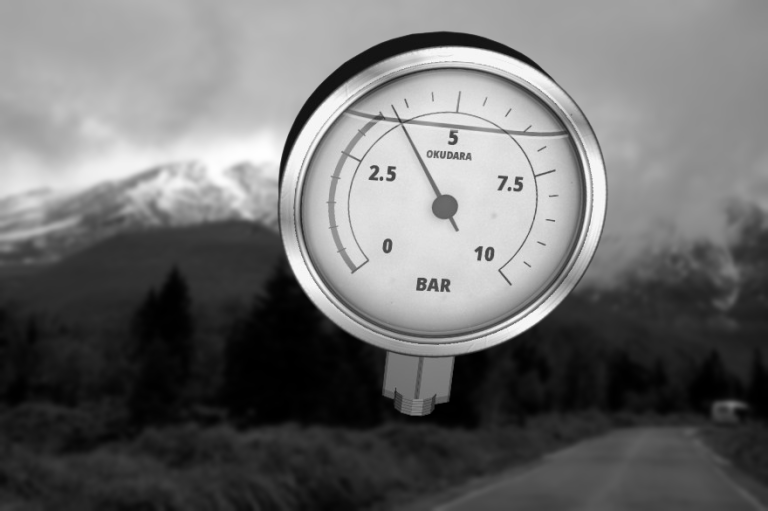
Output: 3.75
